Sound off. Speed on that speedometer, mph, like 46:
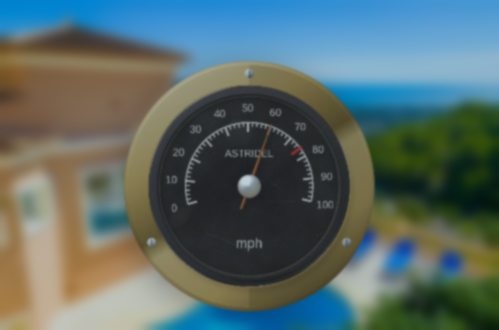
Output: 60
